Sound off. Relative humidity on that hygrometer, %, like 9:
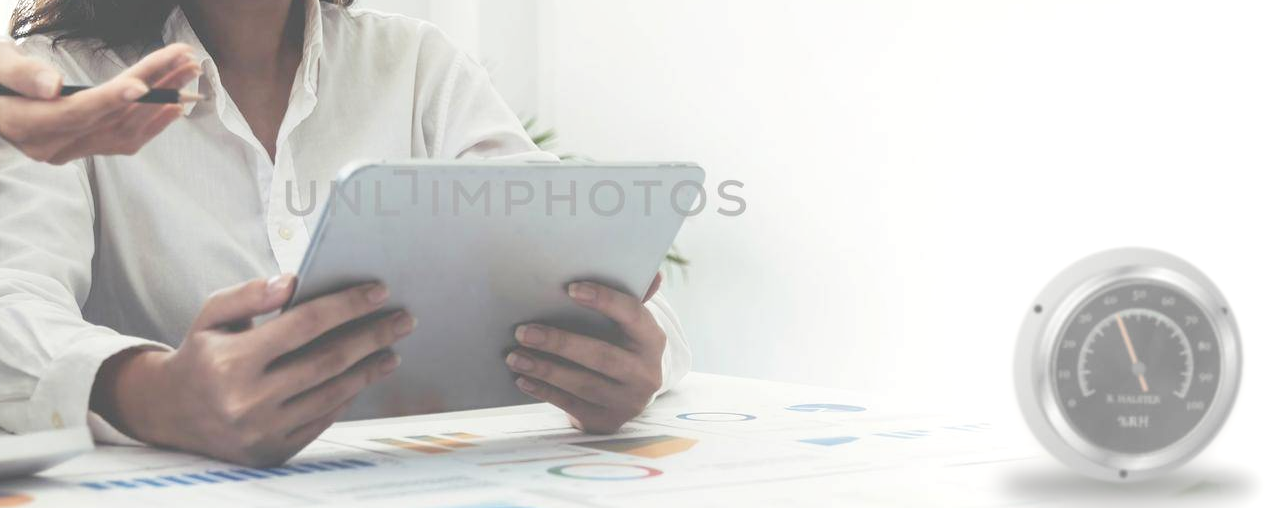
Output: 40
